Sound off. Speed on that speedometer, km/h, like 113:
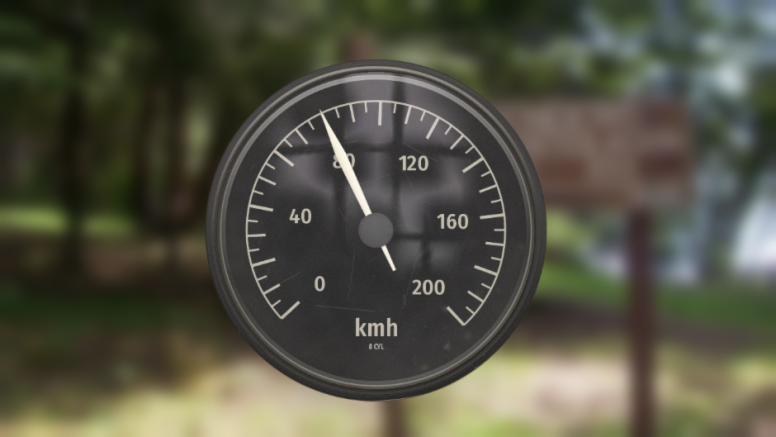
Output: 80
